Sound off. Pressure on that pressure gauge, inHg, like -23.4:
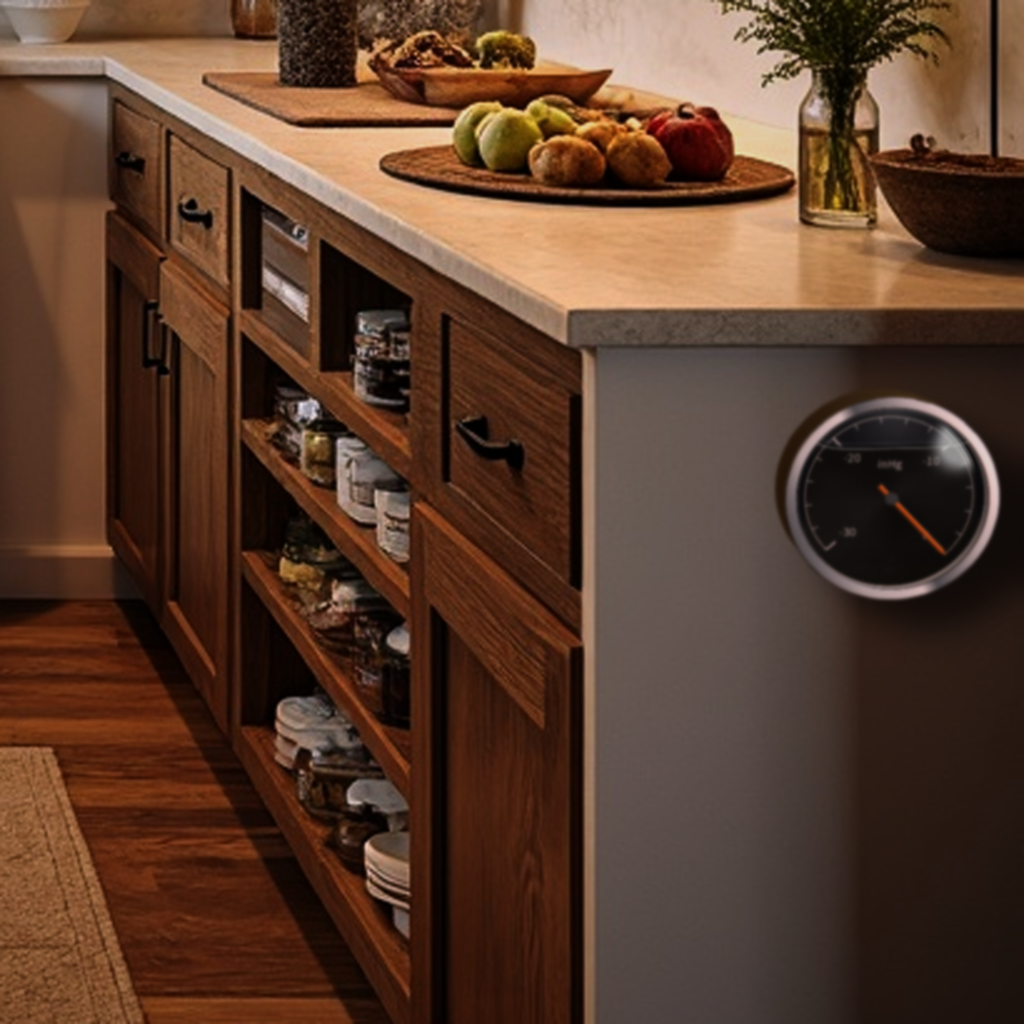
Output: 0
